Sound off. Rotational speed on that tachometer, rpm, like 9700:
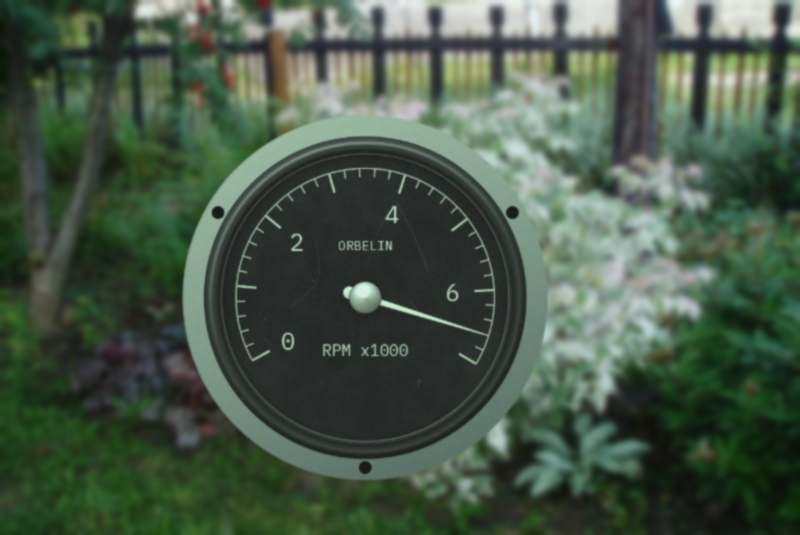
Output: 6600
